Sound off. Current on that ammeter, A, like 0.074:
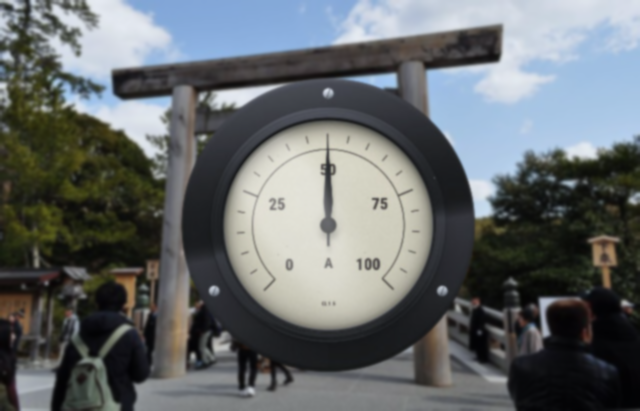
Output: 50
